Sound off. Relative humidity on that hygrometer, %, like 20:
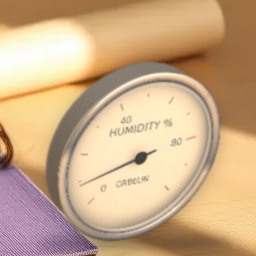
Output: 10
